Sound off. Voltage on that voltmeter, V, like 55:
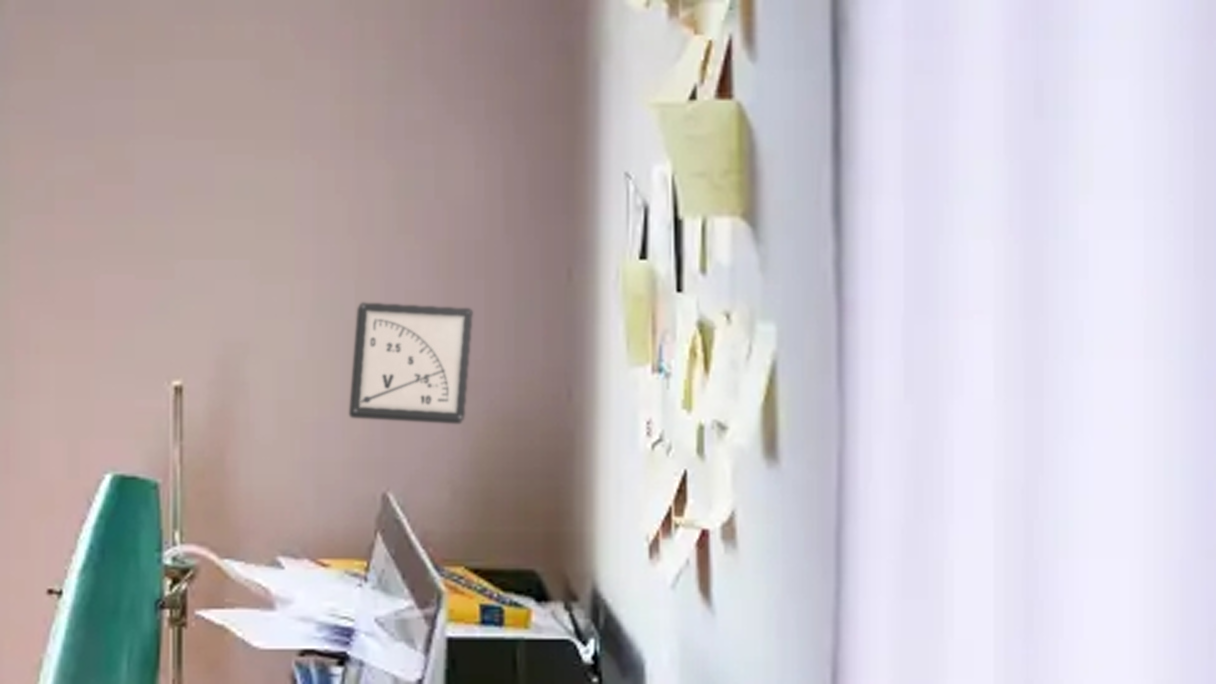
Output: 7.5
